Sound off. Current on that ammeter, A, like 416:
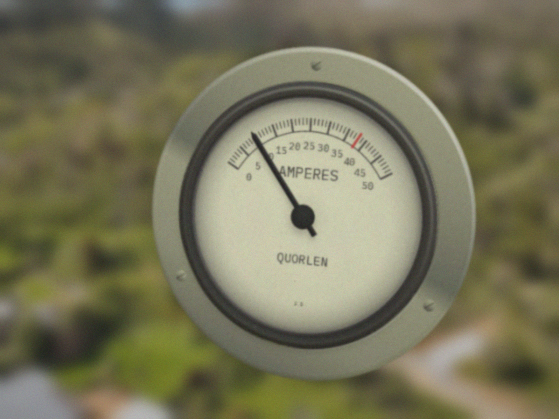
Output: 10
